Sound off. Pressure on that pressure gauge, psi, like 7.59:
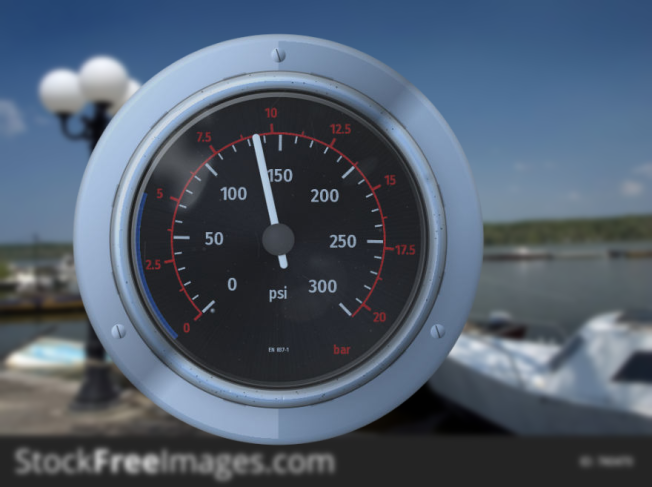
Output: 135
